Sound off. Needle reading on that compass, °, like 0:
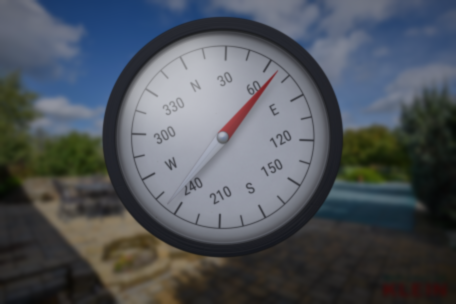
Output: 67.5
